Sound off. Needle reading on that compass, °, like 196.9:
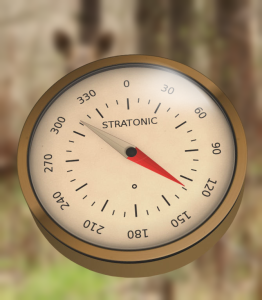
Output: 130
